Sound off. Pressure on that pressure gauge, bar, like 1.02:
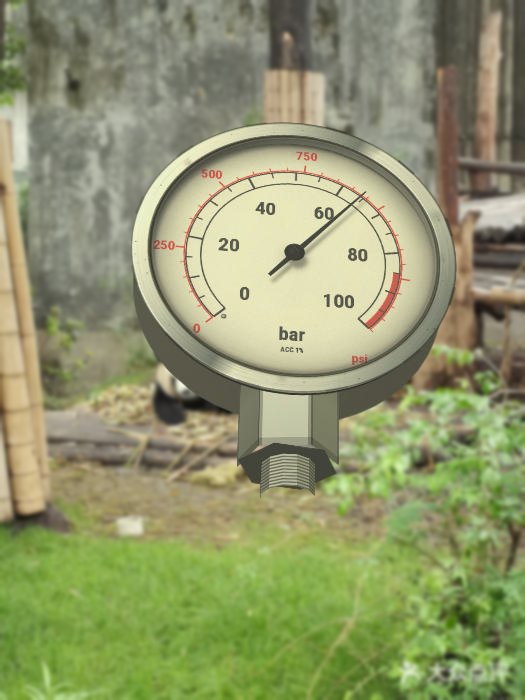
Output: 65
